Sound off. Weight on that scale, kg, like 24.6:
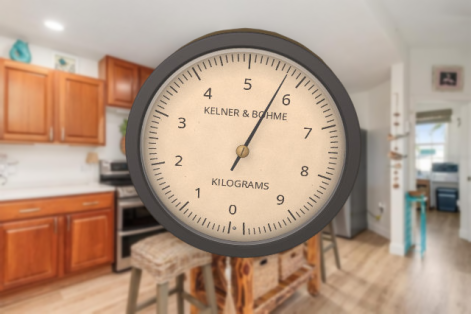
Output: 5.7
